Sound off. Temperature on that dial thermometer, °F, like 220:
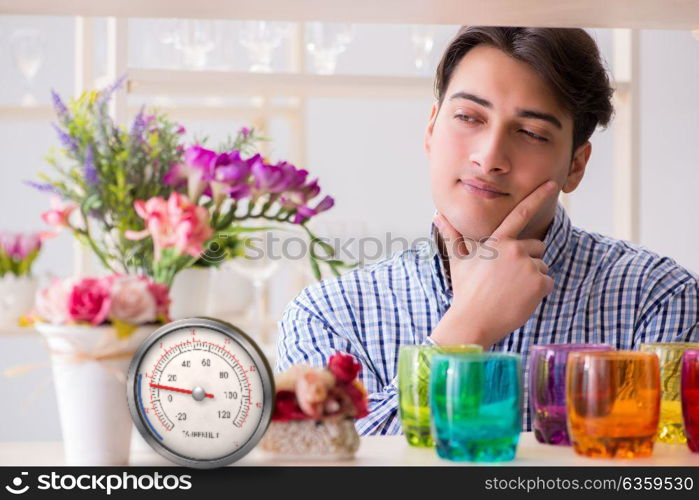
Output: 10
